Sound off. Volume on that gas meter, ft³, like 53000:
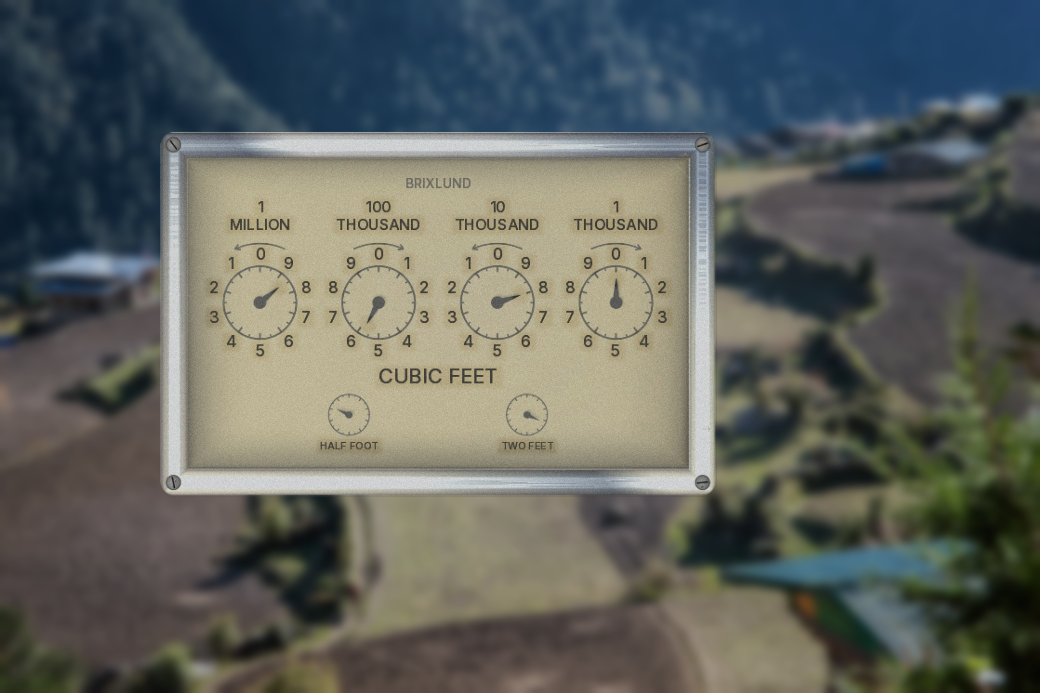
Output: 858000
